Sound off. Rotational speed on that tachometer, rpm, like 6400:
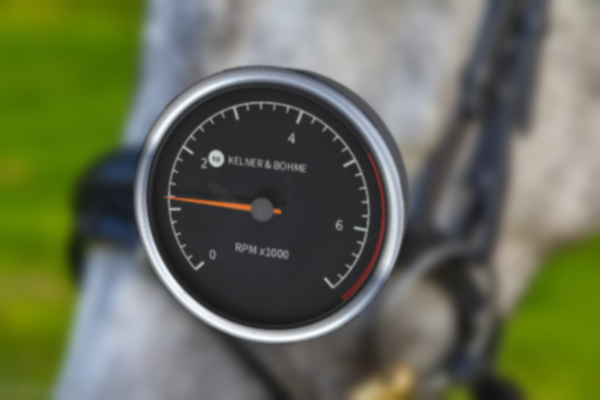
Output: 1200
